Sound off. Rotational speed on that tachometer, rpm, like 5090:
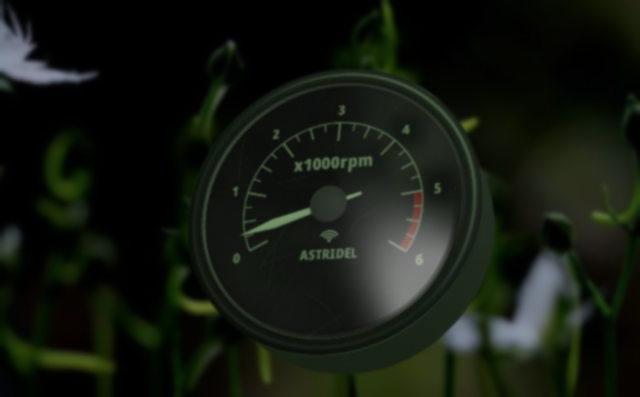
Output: 250
